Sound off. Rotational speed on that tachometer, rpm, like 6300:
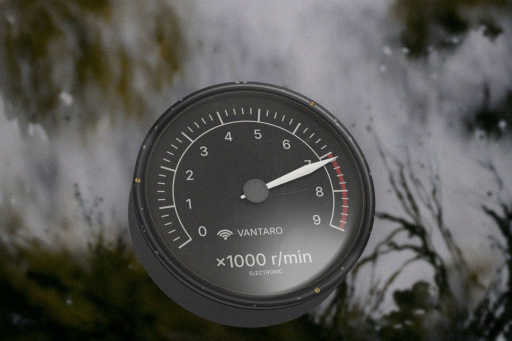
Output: 7200
